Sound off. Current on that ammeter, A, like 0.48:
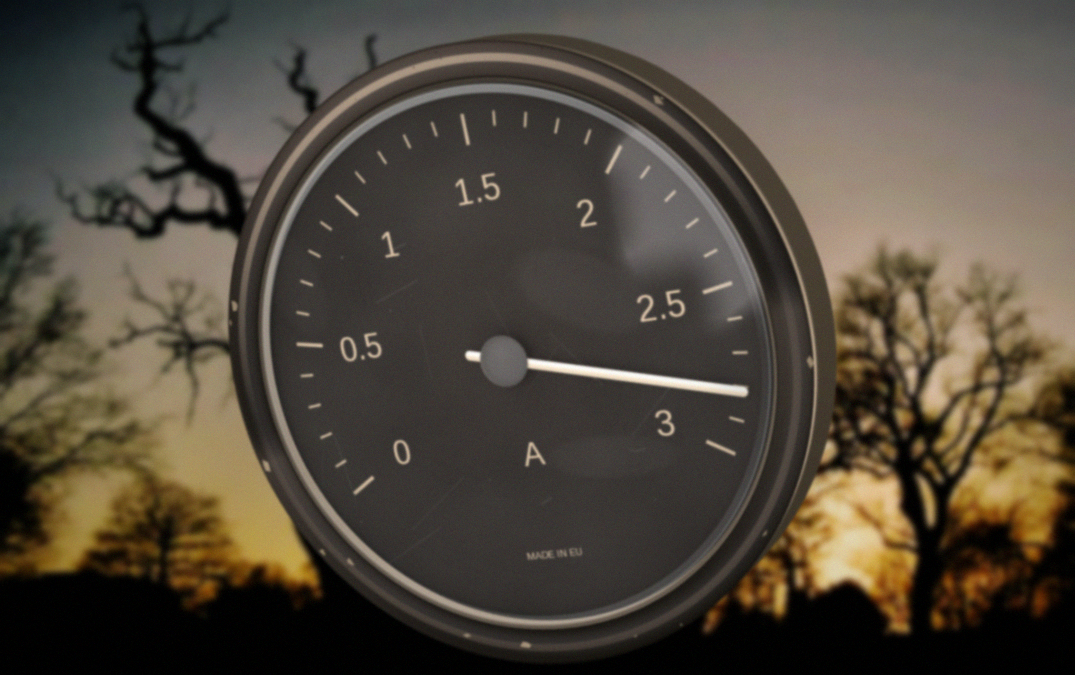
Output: 2.8
